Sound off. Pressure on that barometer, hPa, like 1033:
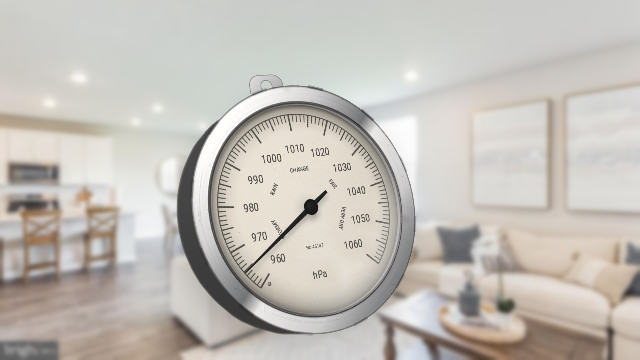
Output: 965
